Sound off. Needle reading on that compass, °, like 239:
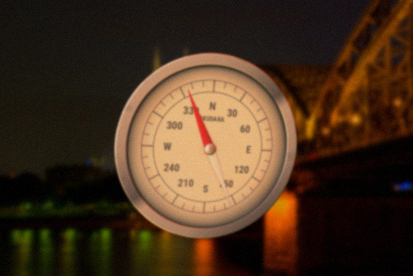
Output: 335
